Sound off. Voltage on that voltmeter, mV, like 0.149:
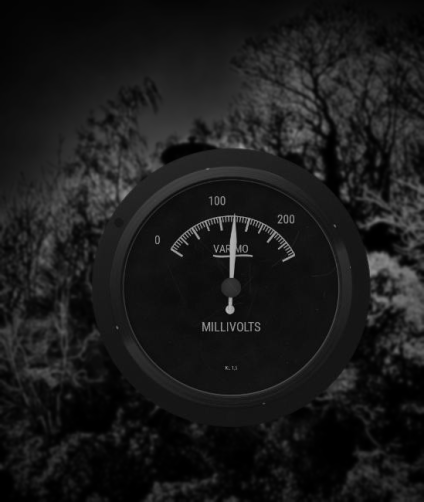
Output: 125
